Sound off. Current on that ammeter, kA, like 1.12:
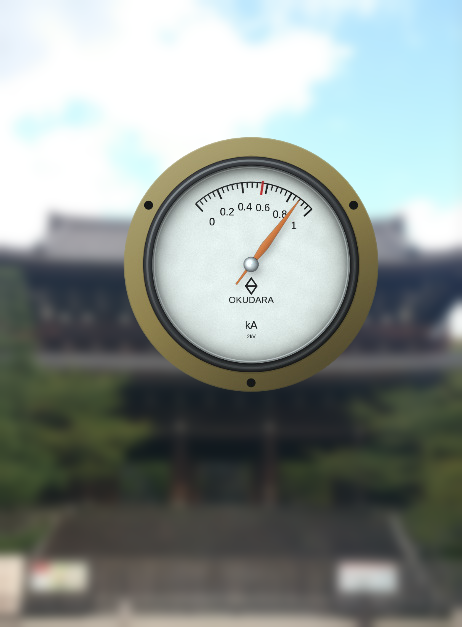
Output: 0.88
